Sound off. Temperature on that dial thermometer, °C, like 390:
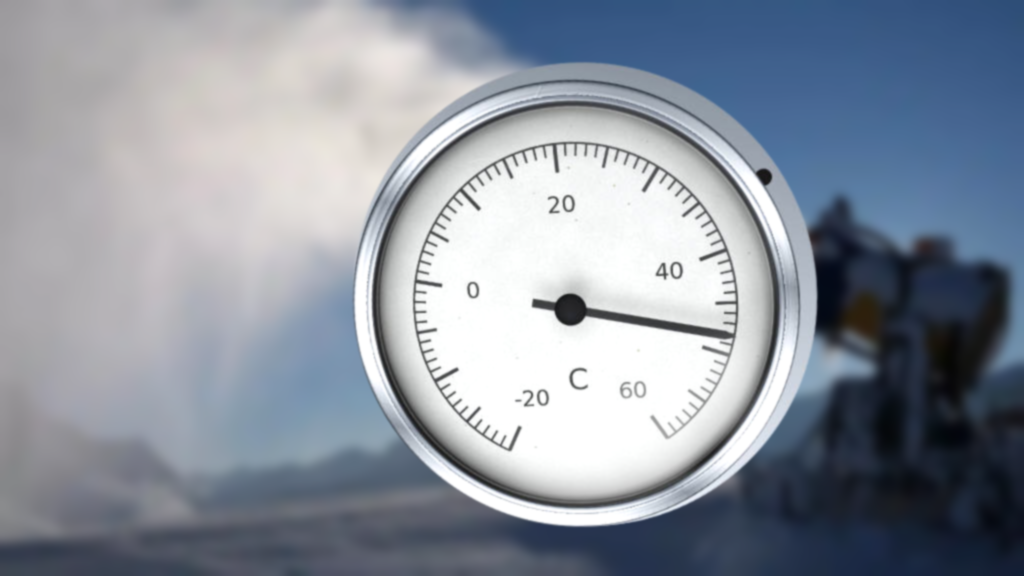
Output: 48
